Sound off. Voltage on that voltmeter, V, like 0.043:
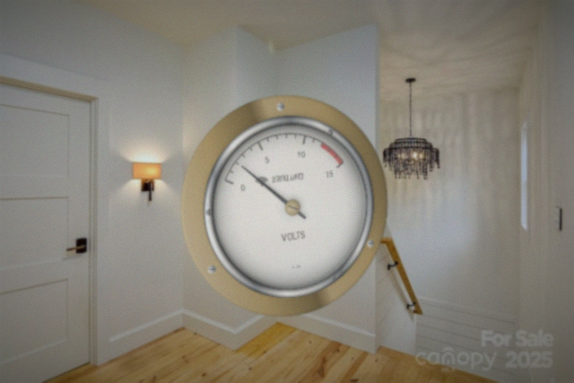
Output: 2
